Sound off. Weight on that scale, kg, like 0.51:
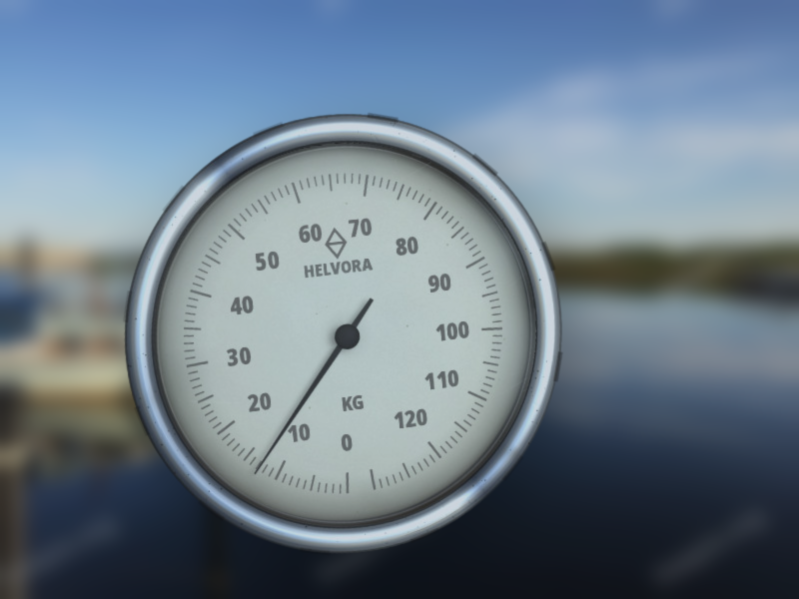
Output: 13
